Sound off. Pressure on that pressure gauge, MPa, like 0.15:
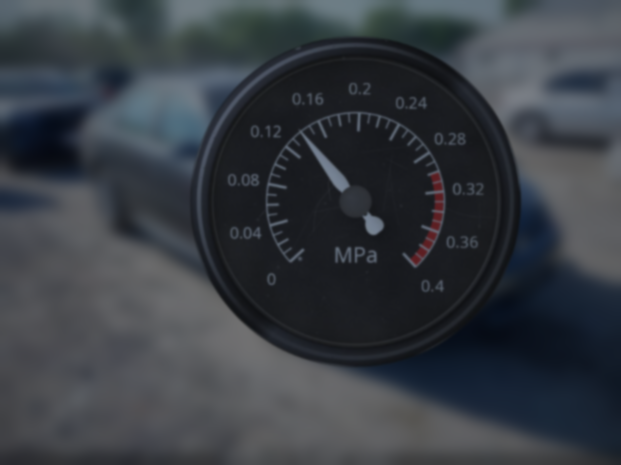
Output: 0.14
